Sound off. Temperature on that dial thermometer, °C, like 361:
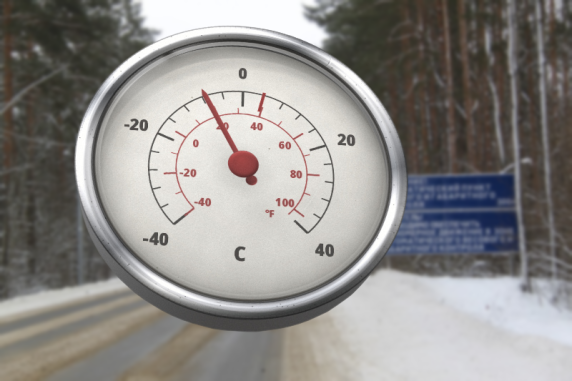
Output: -8
